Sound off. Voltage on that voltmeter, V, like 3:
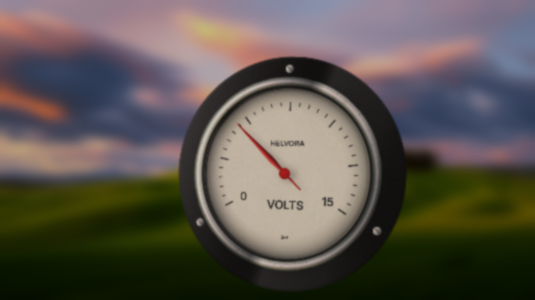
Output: 4.5
